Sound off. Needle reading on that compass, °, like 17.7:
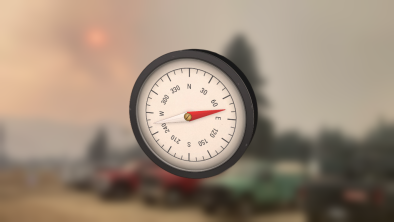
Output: 75
